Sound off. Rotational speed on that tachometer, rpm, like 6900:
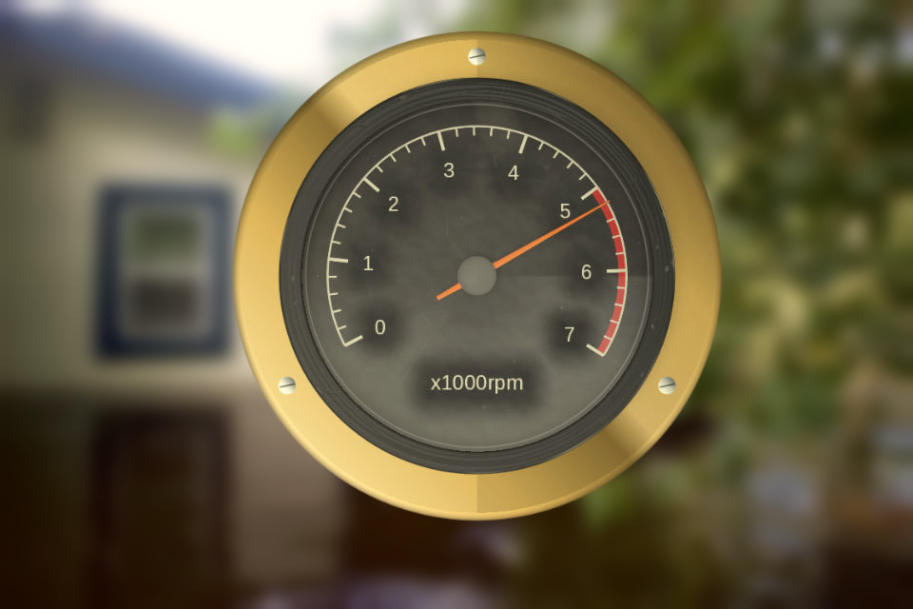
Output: 5200
